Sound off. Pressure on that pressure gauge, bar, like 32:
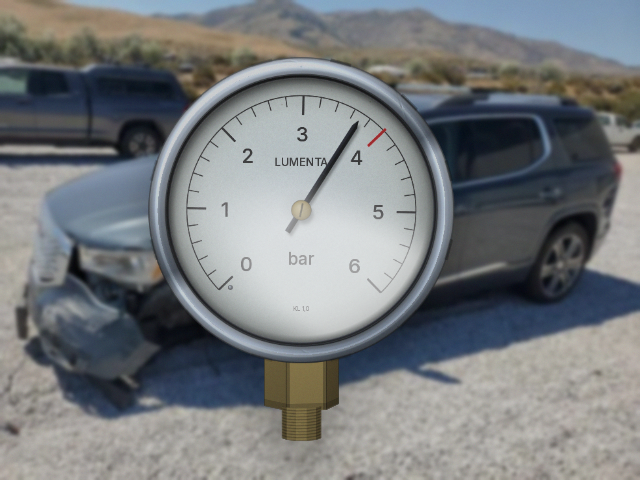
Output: 3.7
